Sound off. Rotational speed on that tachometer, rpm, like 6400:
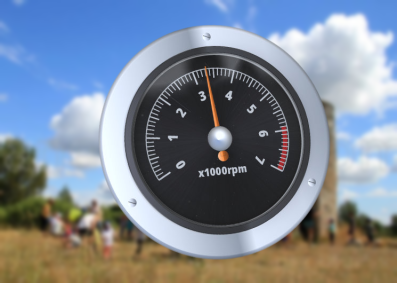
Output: 3300
